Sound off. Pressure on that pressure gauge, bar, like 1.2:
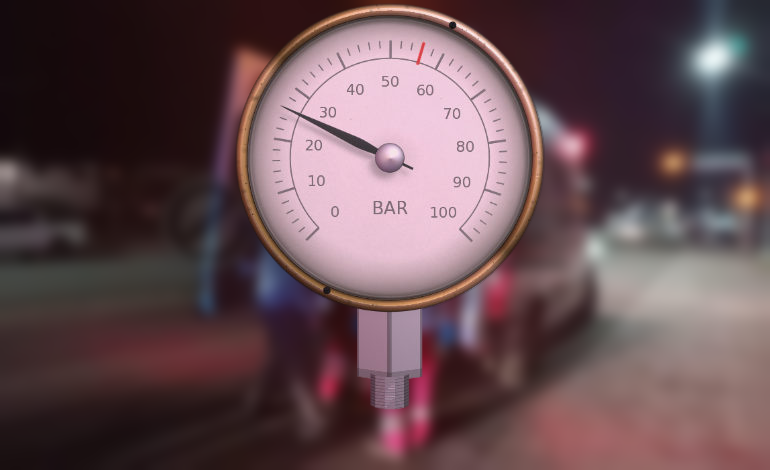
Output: 26
